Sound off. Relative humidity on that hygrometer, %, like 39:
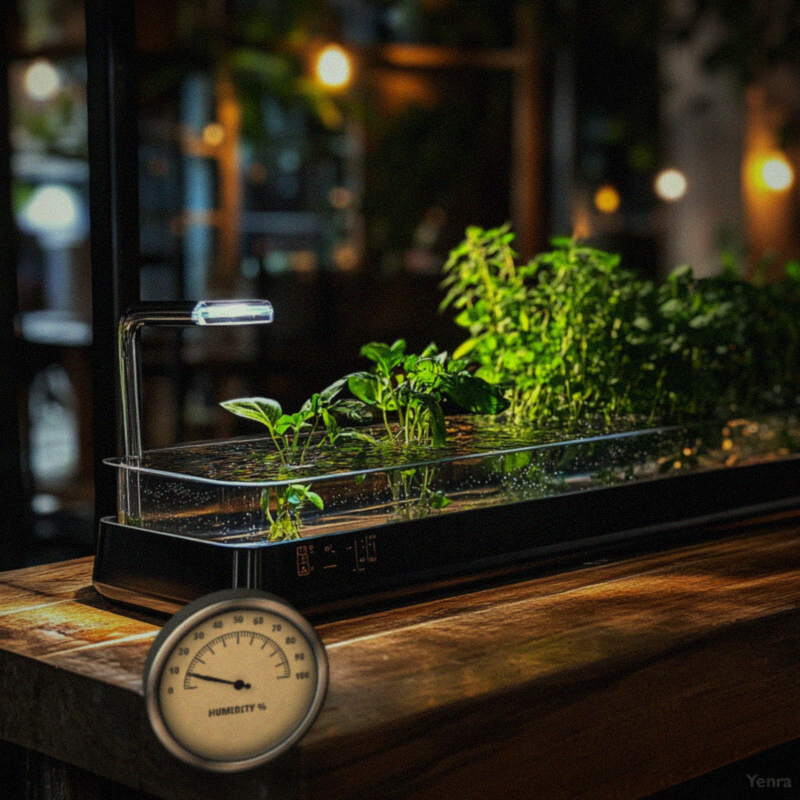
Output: 10
